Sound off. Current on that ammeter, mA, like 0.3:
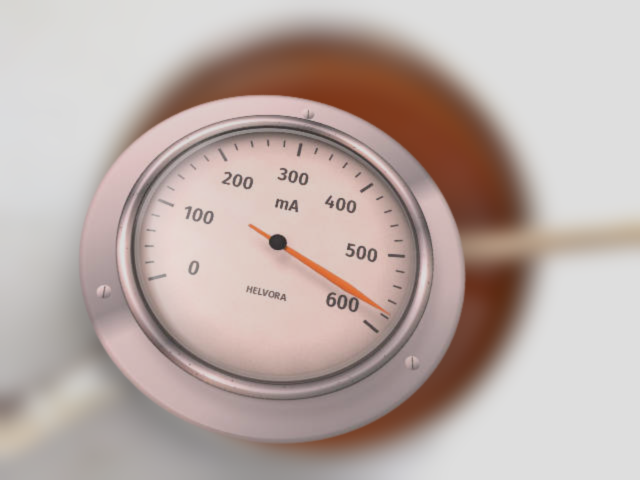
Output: 580
